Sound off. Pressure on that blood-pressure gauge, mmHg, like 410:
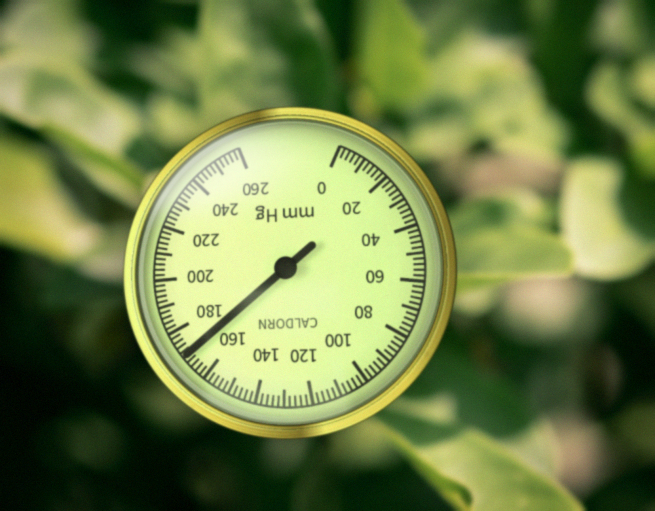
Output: 170
